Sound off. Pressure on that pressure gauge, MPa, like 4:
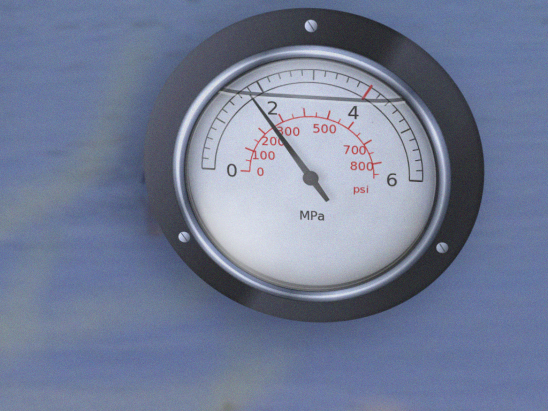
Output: 1.8
